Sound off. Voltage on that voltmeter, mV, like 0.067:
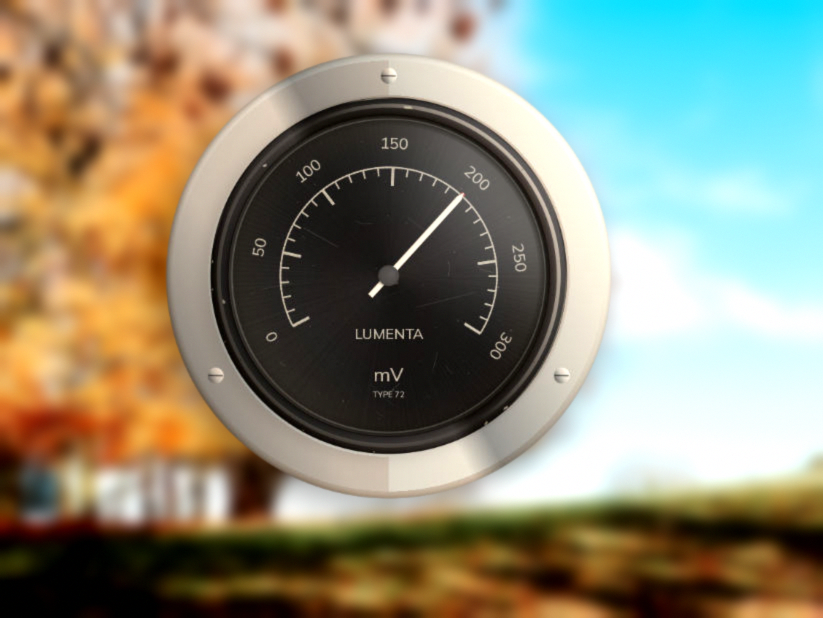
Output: 200
